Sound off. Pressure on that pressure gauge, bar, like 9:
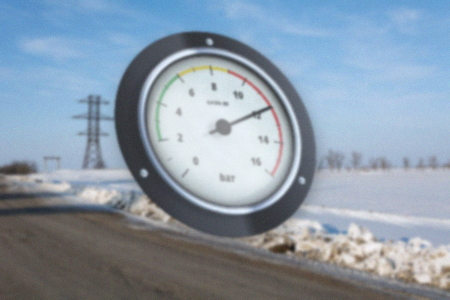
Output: 12
